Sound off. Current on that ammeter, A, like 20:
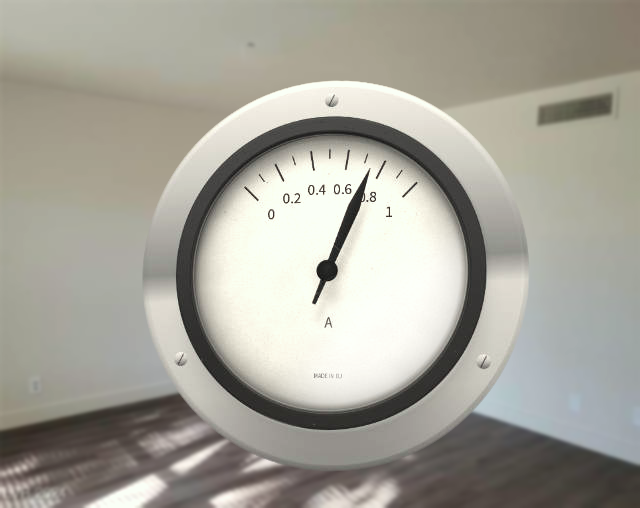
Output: 0.75
